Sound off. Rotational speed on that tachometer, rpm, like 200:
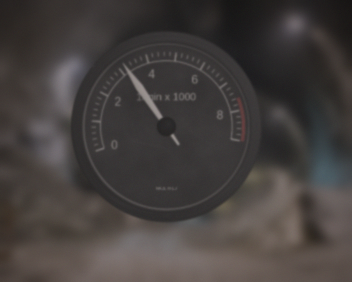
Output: 3200
